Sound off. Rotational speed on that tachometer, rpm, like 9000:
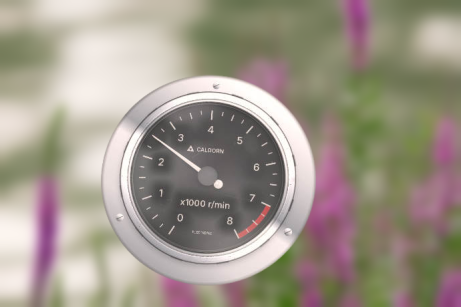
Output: 2500
